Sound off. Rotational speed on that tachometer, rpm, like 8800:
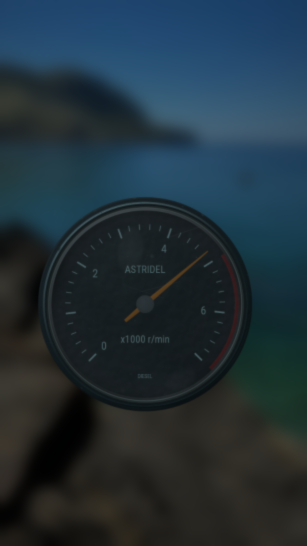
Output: 4800
